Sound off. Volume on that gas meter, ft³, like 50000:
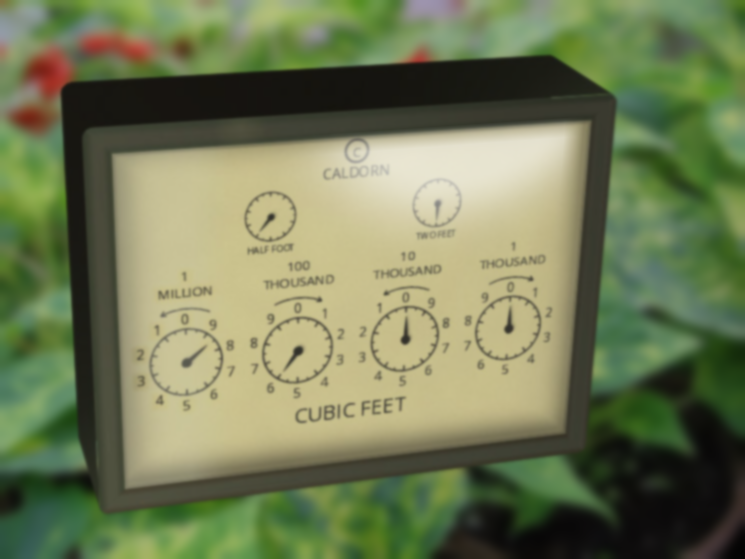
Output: 860000
